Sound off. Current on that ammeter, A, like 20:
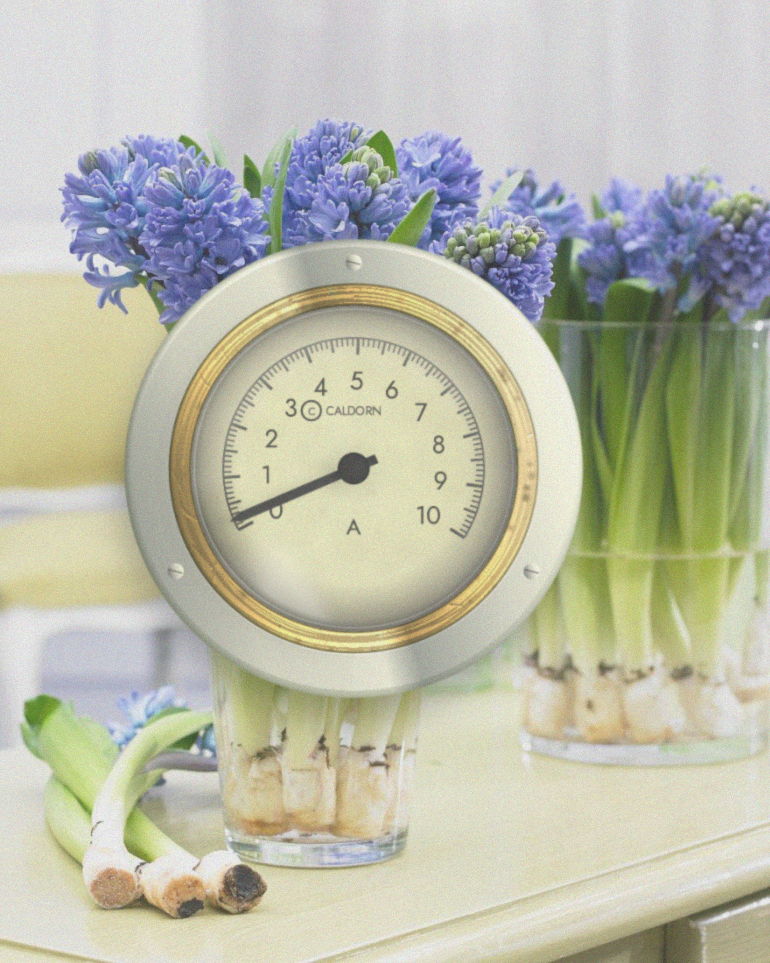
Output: 0.2
